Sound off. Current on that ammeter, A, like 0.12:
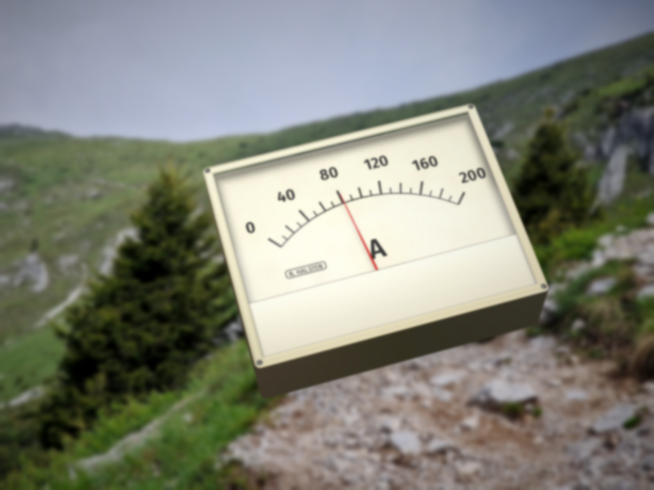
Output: 80
